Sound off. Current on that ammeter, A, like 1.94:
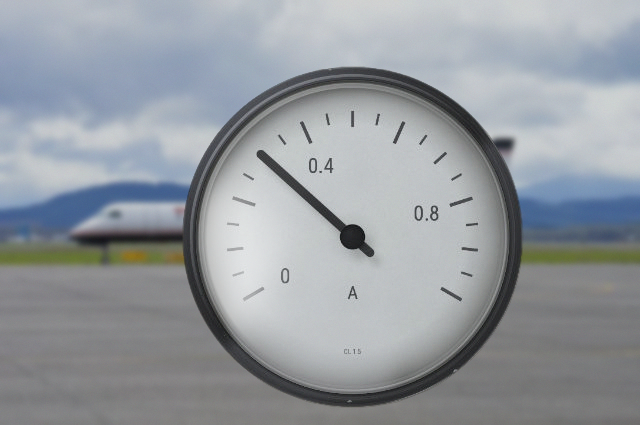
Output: 0.3
